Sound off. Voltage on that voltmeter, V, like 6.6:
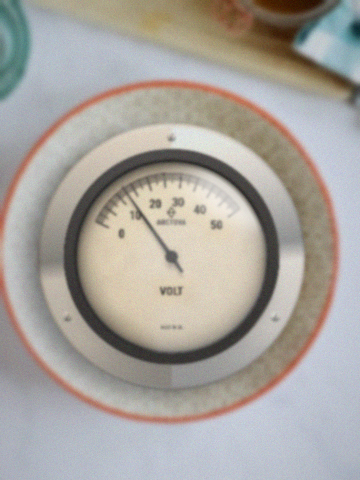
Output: 12.5
